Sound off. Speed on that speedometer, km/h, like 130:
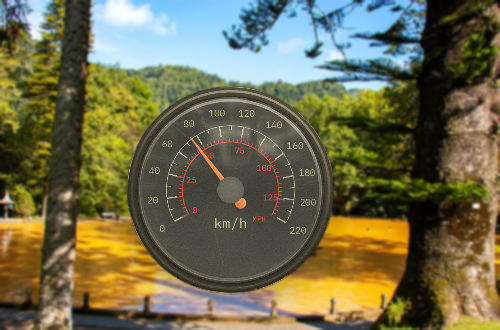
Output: 75
